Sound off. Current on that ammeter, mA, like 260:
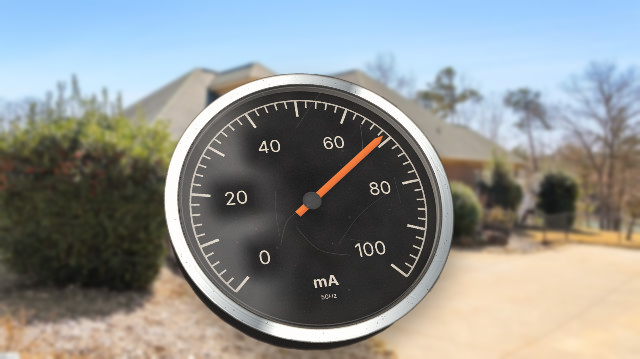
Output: 69
